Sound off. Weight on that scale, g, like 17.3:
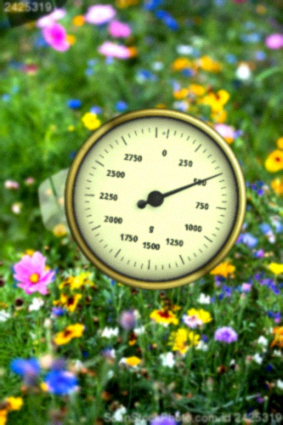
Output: 500
